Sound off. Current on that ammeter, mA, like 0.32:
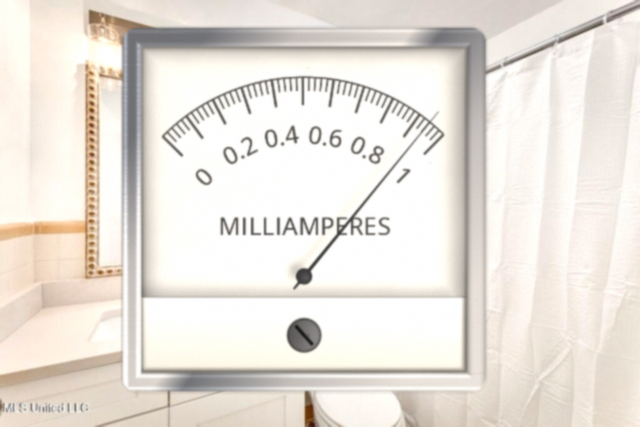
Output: 0.94
